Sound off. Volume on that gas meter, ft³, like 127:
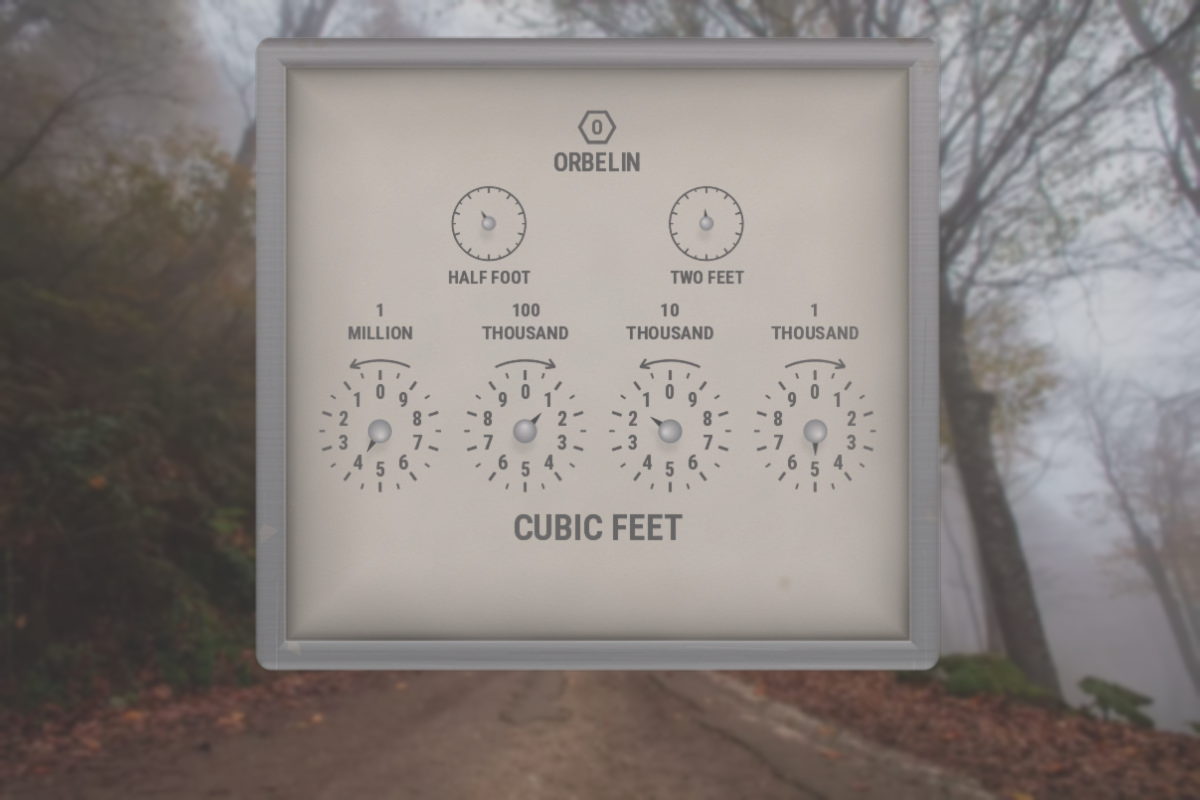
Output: 411500
